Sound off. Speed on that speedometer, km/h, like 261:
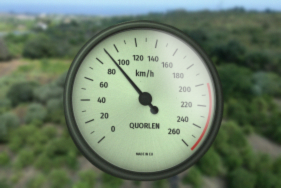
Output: 90
